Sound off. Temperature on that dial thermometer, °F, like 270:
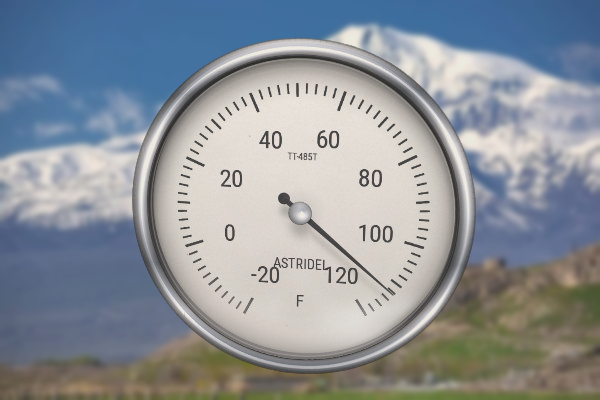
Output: 112
